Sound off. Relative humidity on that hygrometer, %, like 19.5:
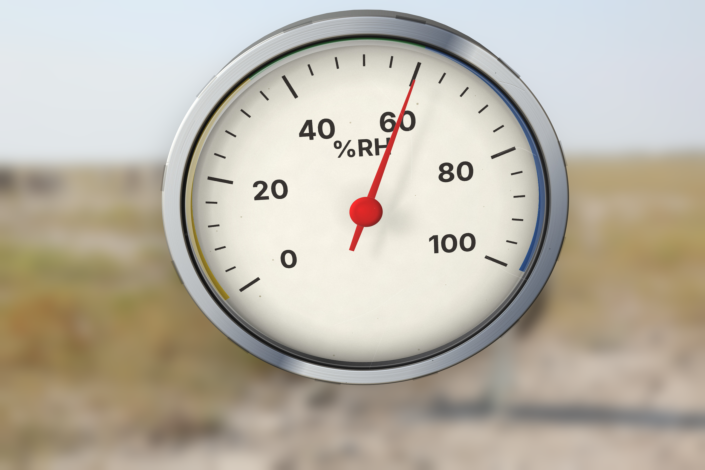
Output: 60
